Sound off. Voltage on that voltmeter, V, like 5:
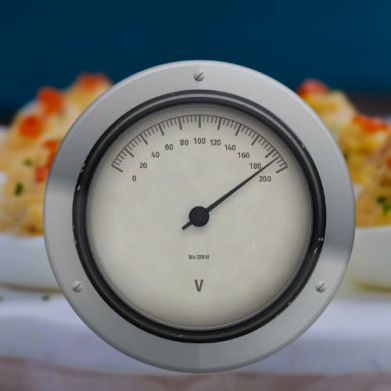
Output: 188
